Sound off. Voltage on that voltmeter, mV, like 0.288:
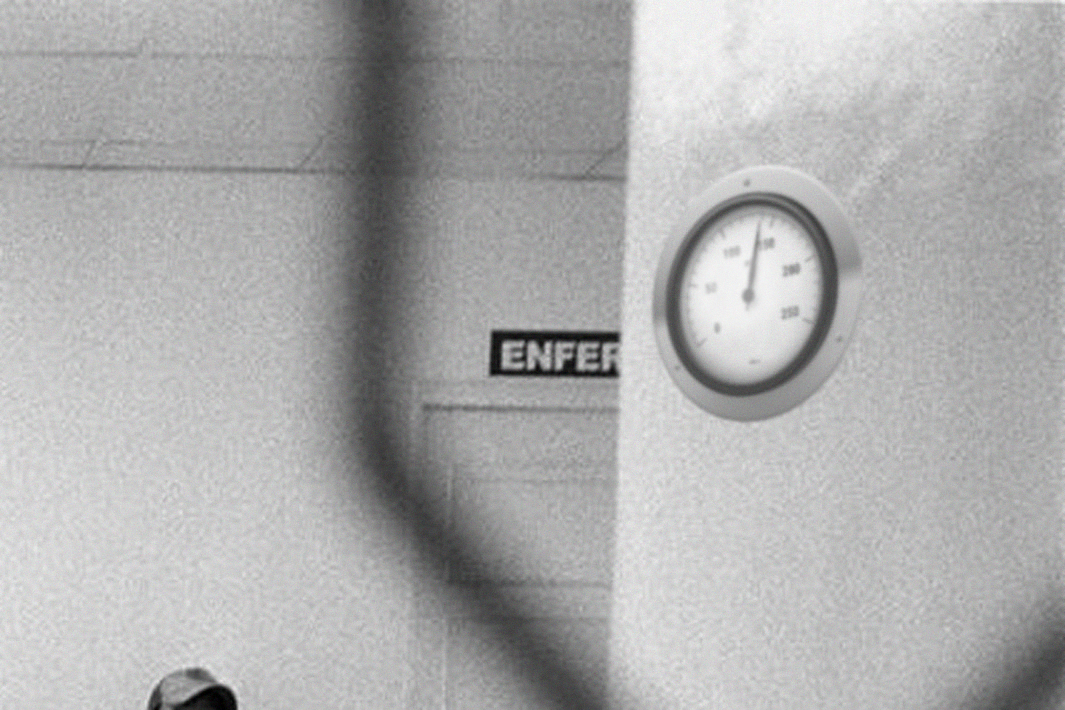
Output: 140
